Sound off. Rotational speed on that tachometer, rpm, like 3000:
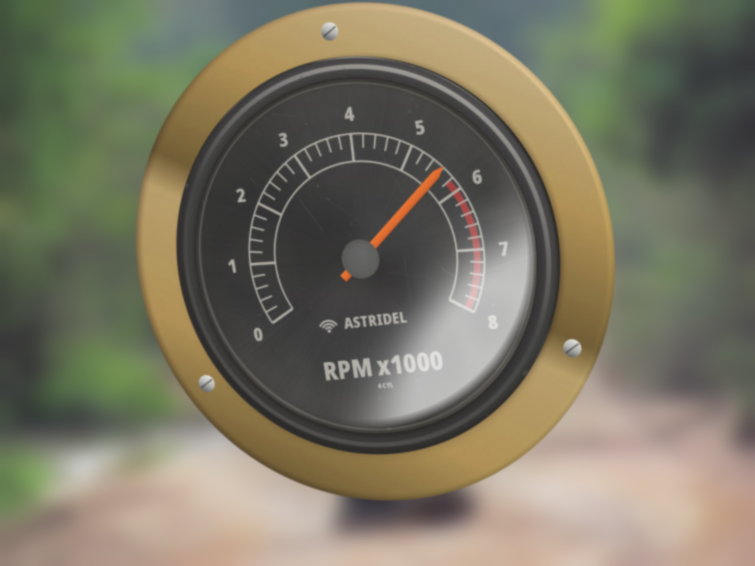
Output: 5600
